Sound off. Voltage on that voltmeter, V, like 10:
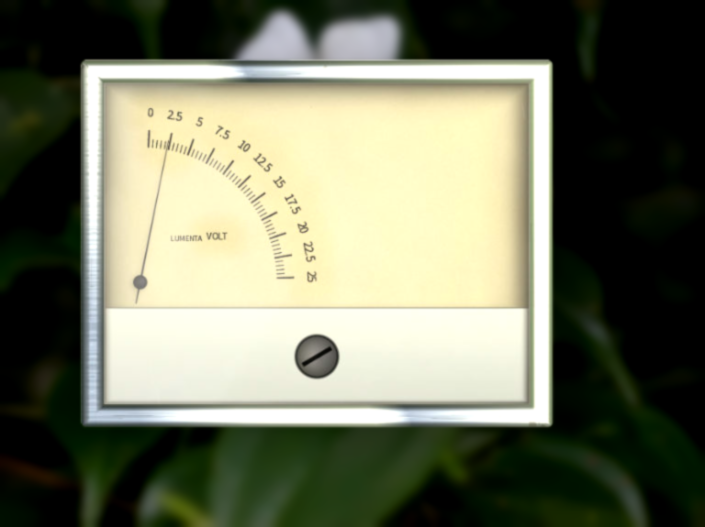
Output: 2.5
